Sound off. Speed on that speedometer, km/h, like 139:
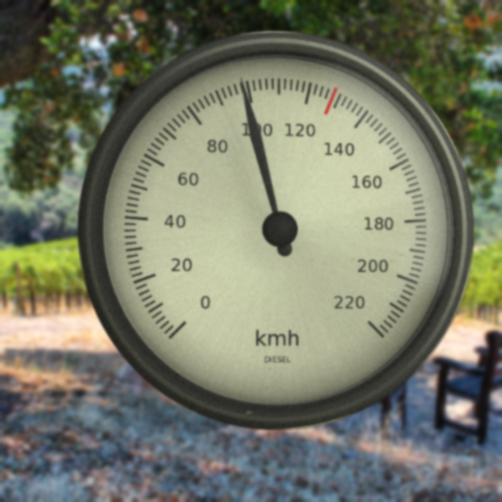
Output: 98
